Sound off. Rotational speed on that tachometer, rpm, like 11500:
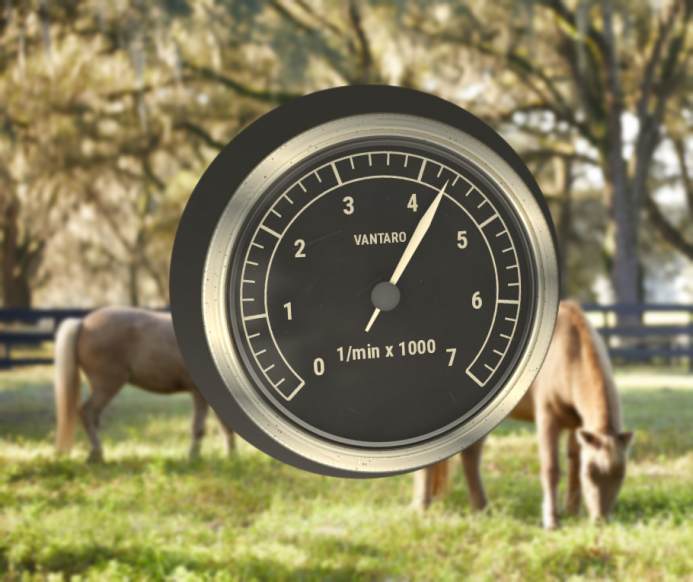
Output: 4300
